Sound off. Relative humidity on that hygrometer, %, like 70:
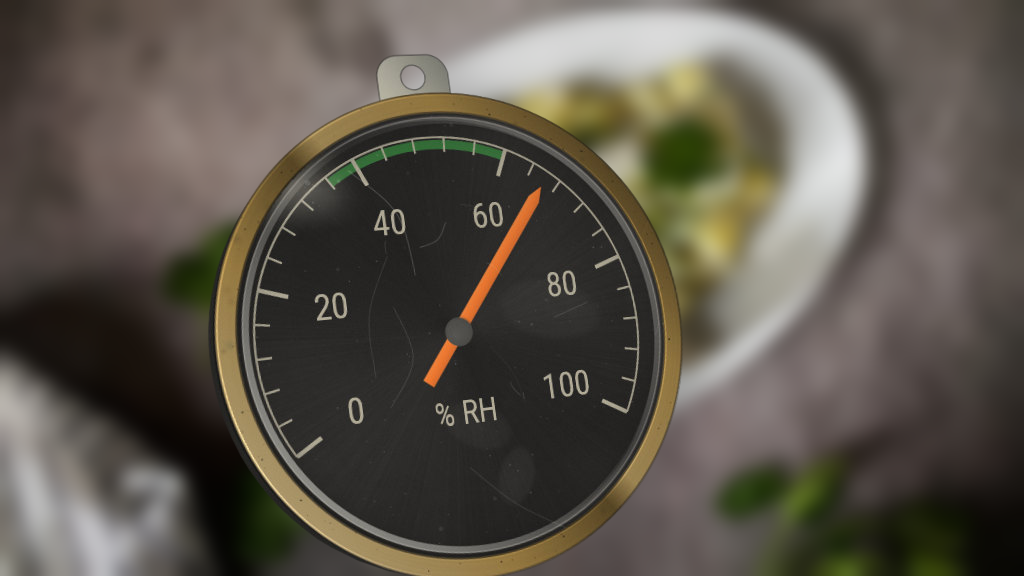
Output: 66
